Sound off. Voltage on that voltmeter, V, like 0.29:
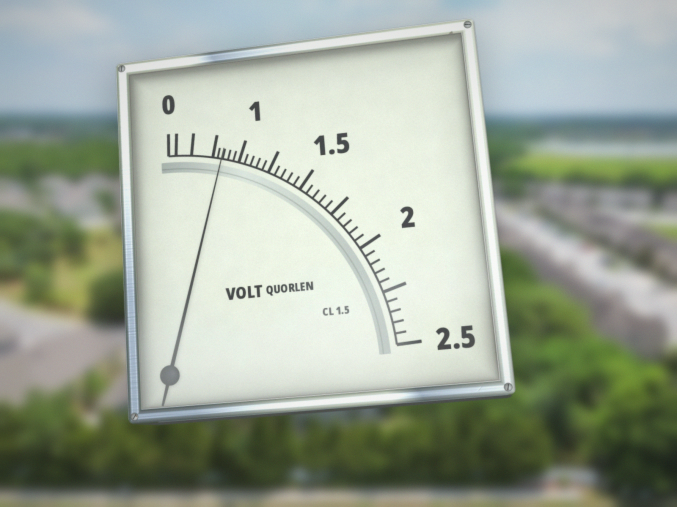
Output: 0.85
